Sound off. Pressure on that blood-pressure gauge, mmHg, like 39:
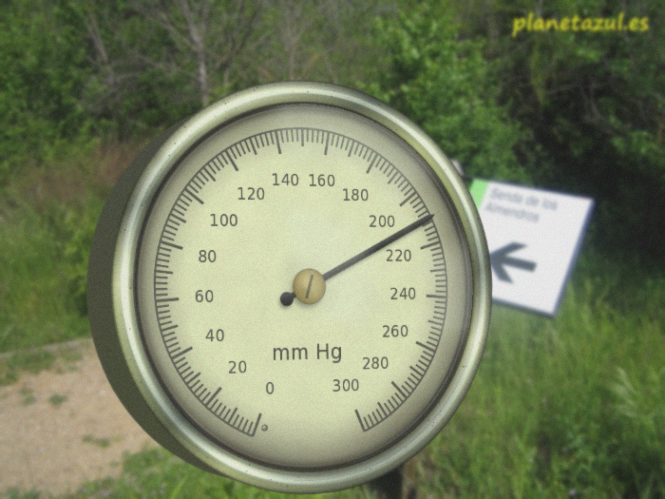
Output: 210
